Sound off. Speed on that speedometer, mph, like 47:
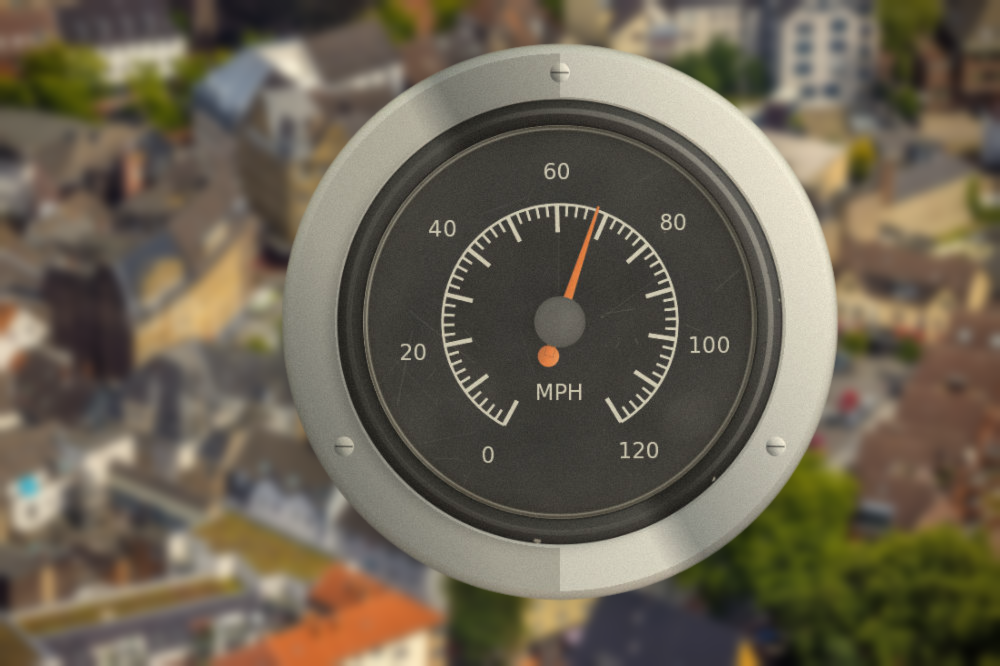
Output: 68
